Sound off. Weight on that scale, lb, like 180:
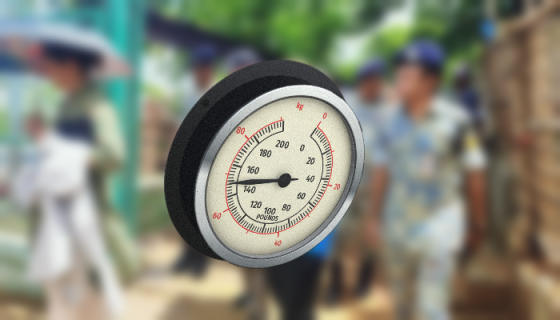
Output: 150
